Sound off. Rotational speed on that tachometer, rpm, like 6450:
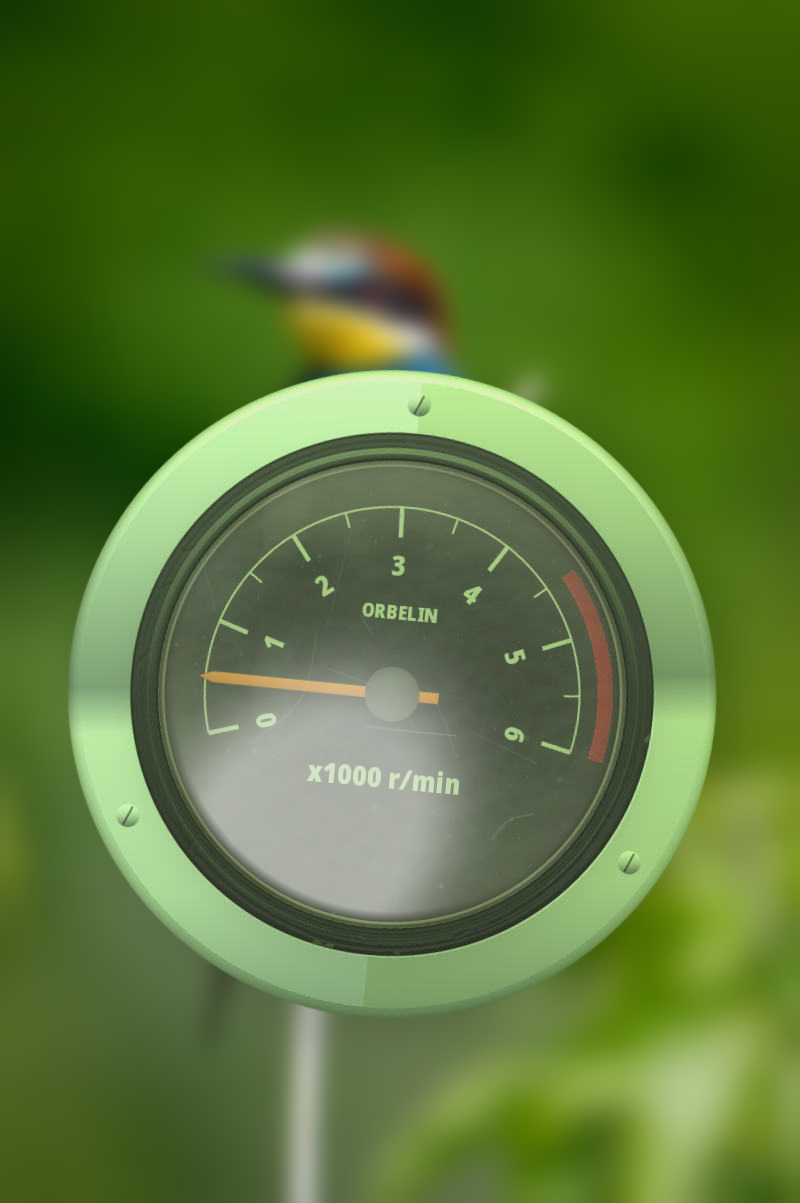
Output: 500
